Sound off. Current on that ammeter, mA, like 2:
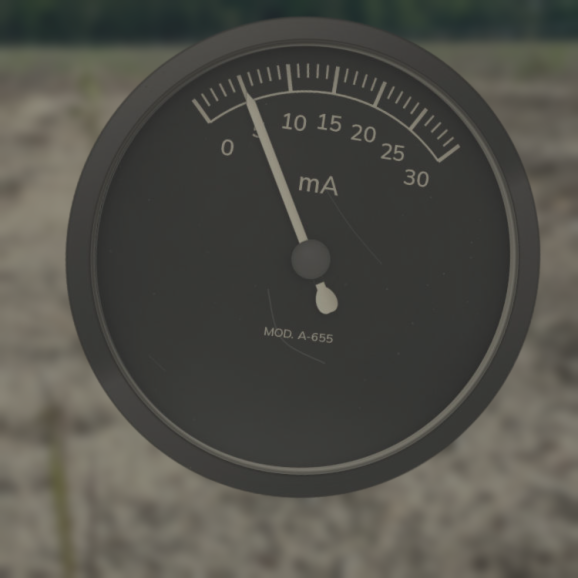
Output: 5
